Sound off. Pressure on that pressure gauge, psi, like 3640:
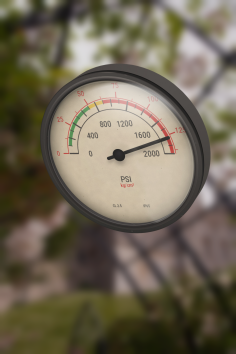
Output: 1800
